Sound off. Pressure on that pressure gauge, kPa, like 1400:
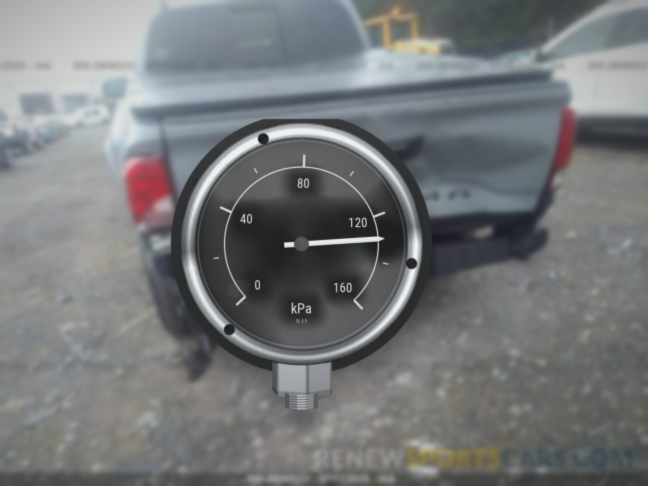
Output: 130
